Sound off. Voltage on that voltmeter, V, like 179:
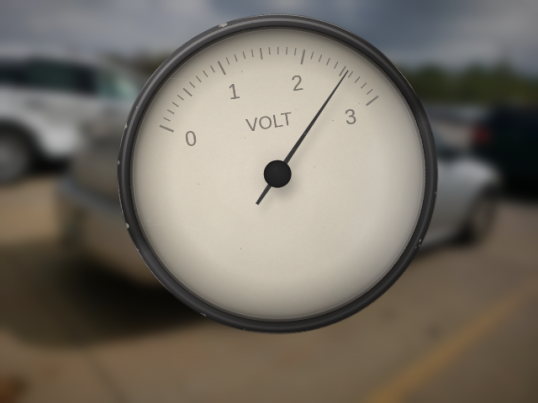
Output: 2.55
